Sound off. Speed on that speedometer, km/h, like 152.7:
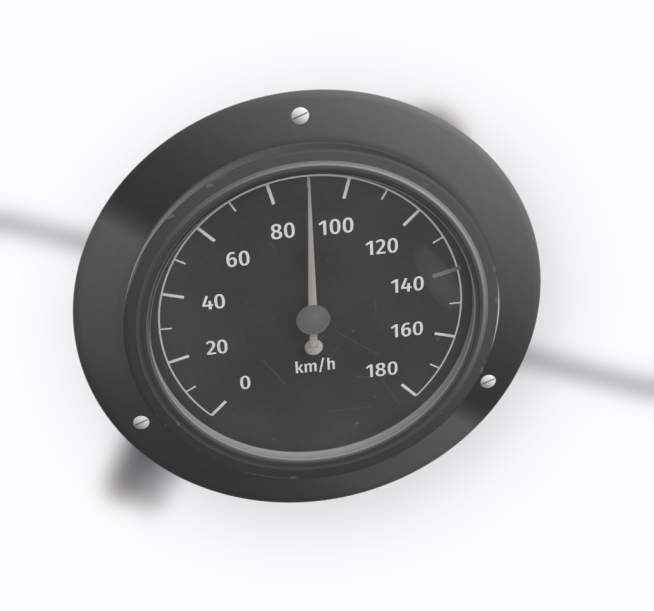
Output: 90
